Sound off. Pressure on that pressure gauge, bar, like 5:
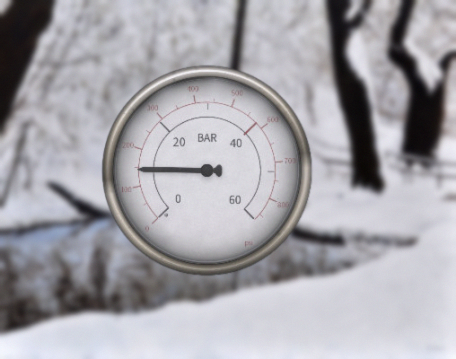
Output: 10
